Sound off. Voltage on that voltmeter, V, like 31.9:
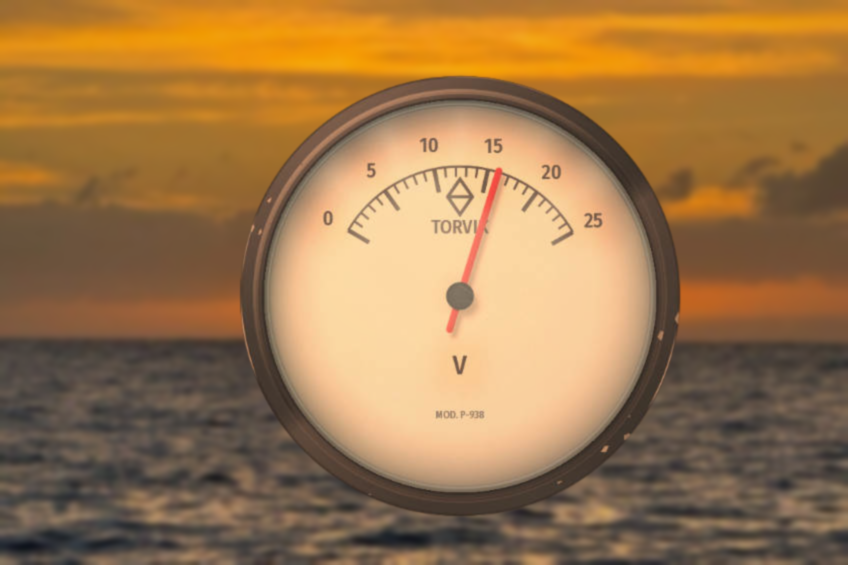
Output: 16
